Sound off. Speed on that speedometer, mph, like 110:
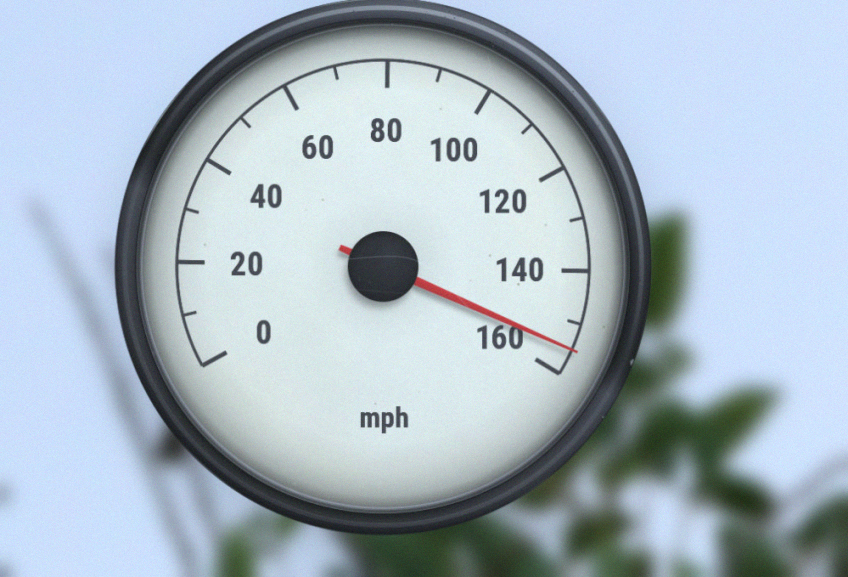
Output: 155
